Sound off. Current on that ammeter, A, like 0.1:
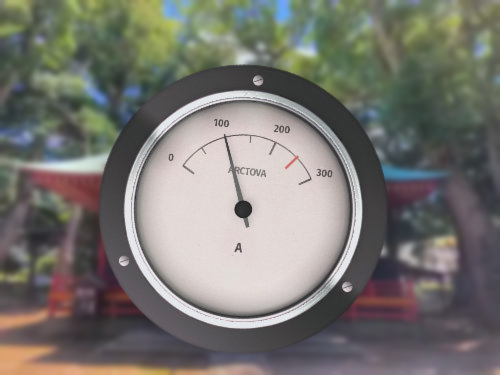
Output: 100
